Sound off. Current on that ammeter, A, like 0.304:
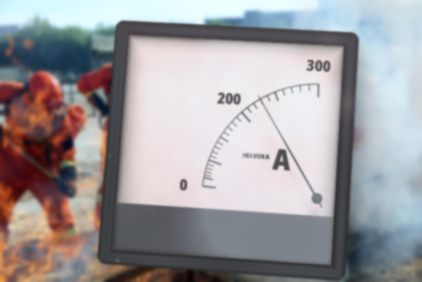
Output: 230
